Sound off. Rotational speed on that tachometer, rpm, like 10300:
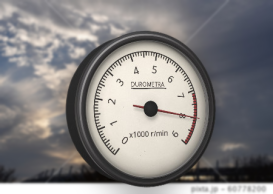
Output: 8000
